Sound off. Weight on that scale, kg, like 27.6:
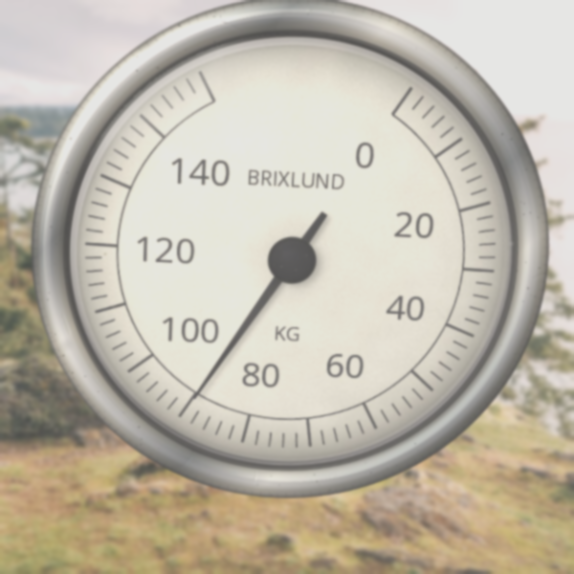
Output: 90
